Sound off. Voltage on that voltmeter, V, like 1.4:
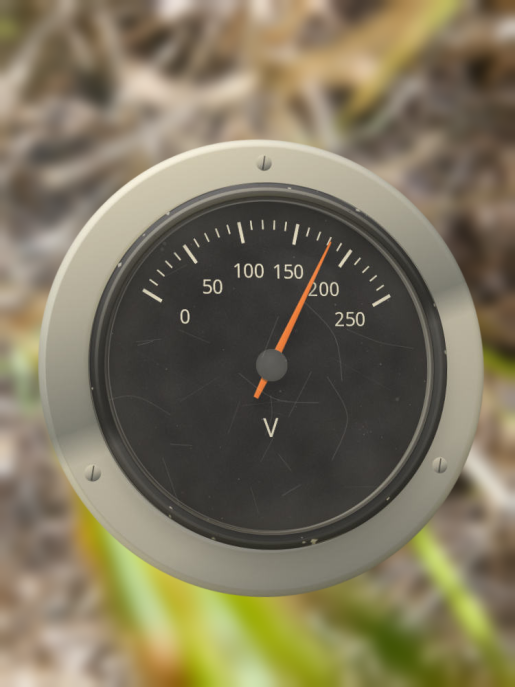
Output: 180
